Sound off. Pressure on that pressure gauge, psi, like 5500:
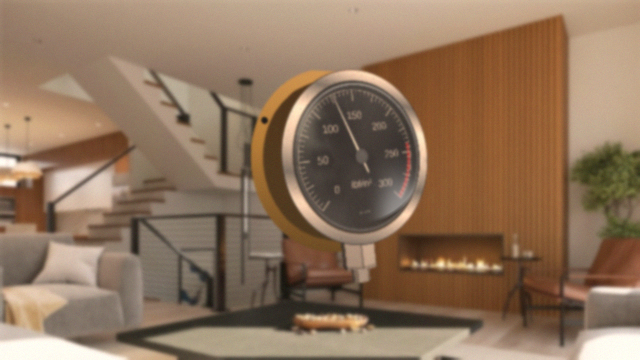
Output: 125
